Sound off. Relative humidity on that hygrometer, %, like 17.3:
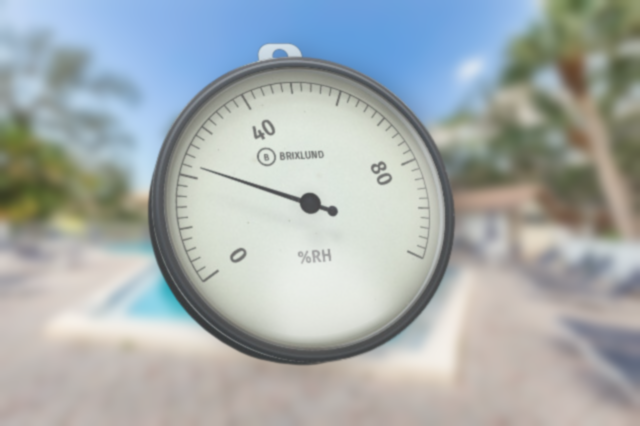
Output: 22
